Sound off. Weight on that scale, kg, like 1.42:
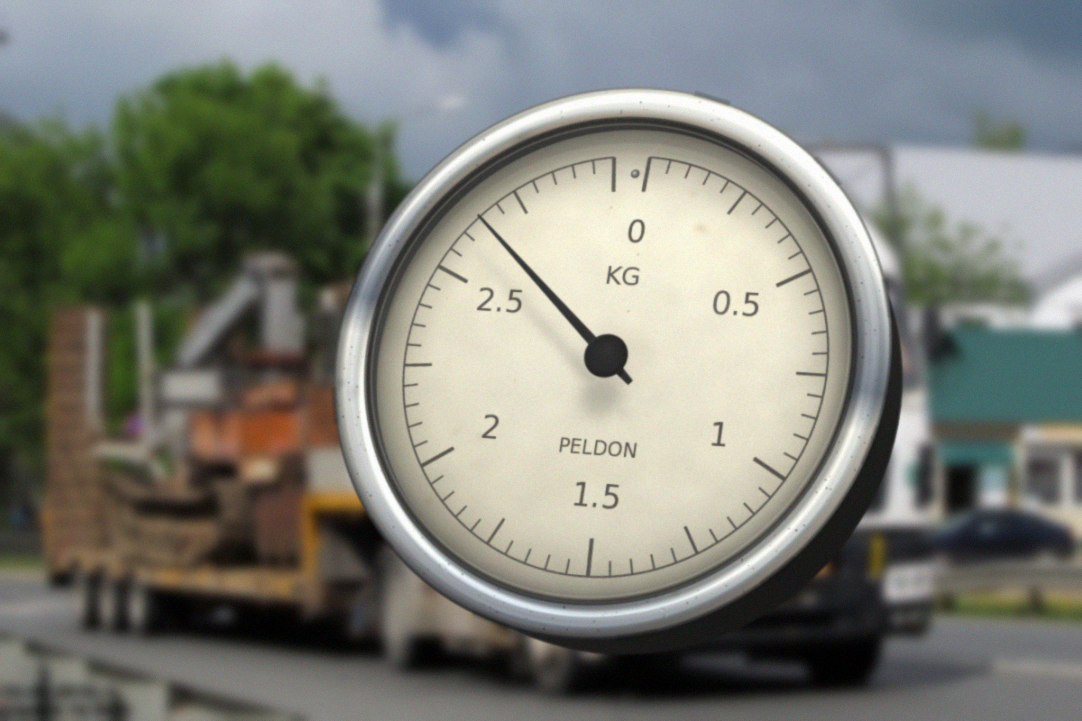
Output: 2.65
